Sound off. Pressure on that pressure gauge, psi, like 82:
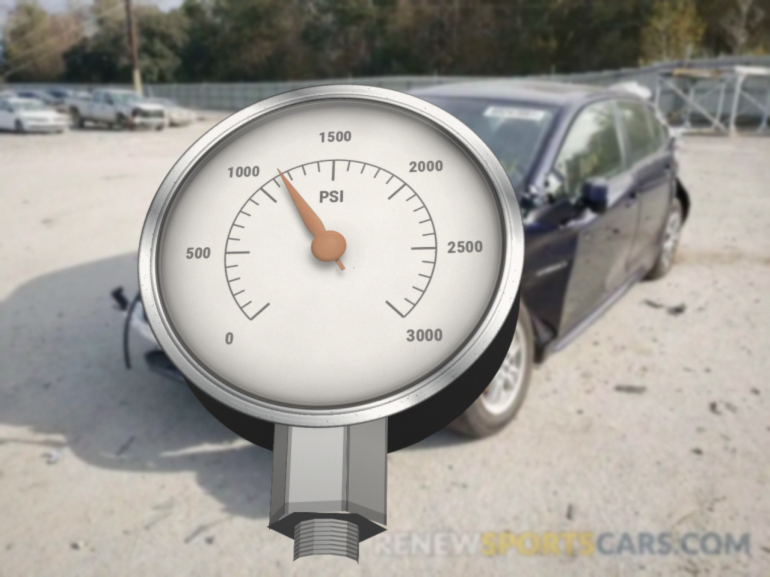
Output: 1150
